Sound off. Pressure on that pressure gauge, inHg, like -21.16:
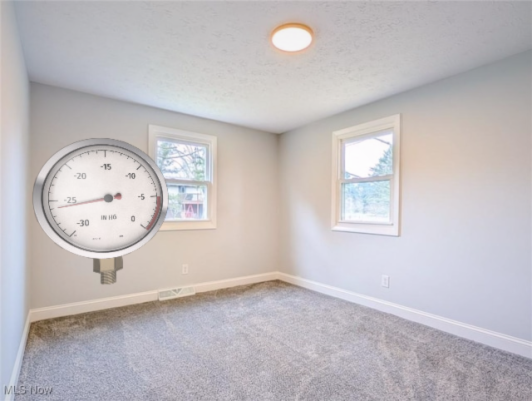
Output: -26
